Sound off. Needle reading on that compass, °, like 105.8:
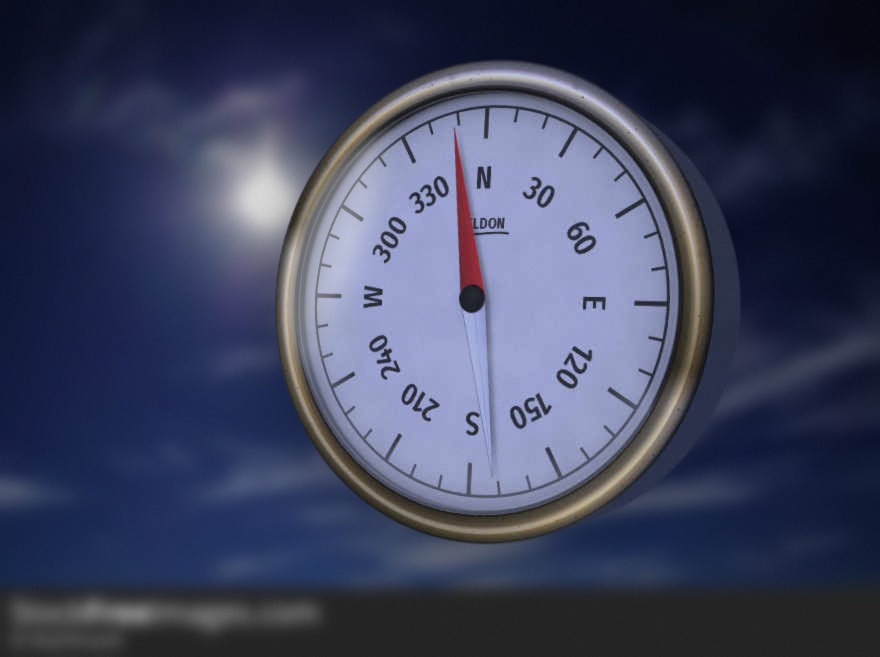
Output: 350
